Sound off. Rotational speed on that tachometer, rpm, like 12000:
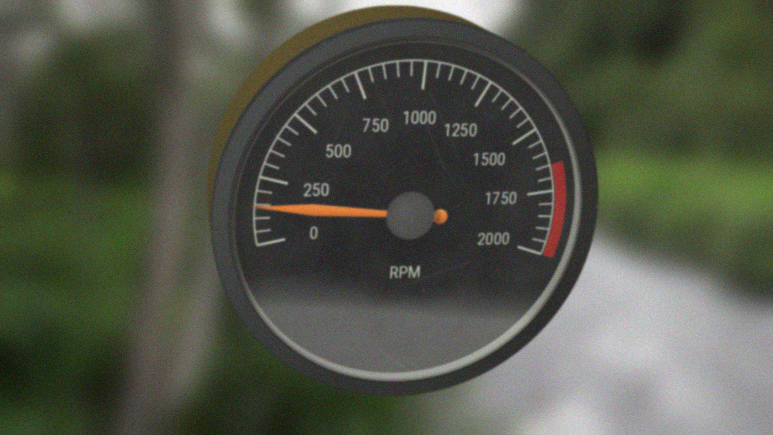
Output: 150
